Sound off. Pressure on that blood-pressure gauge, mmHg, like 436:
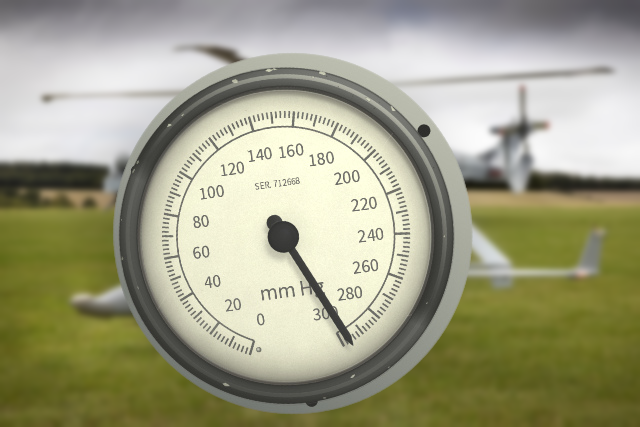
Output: 296
